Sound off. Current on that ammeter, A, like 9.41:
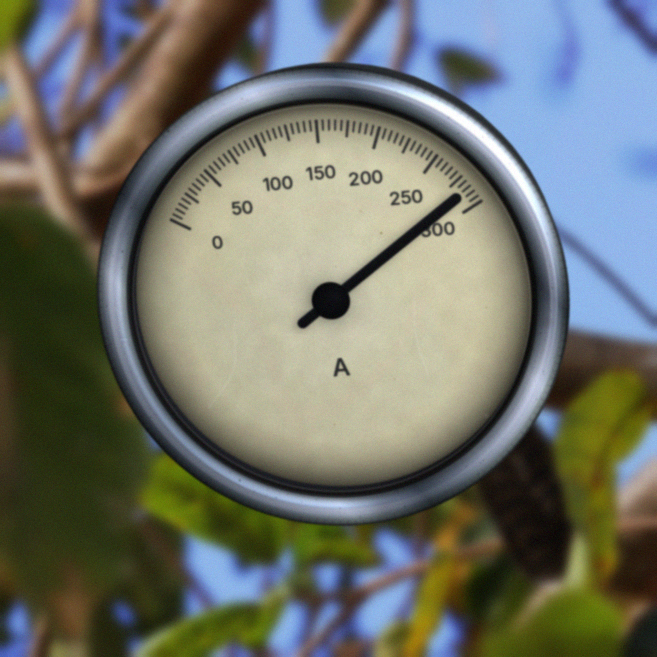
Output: 285
